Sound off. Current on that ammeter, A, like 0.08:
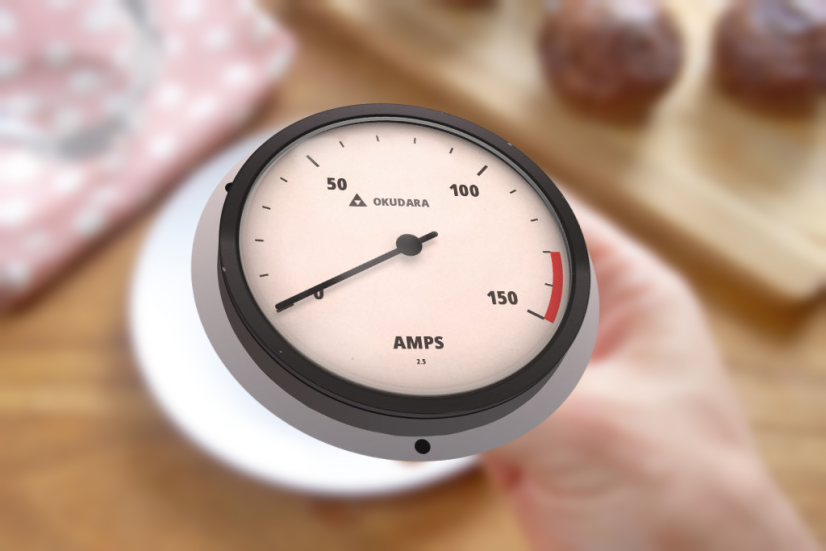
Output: 0
